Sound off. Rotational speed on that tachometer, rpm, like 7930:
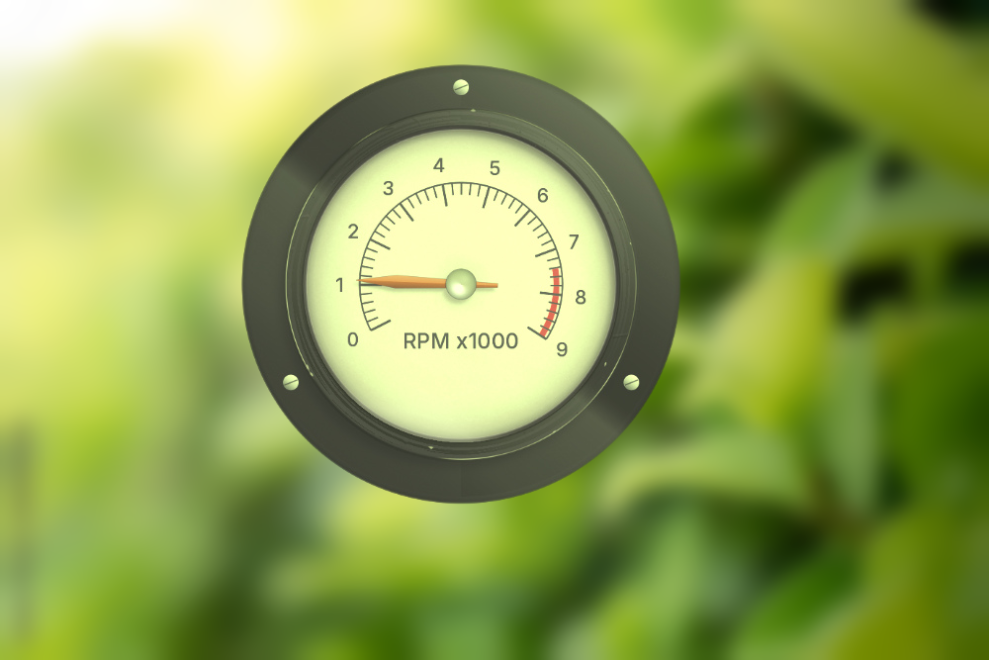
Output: 1100
